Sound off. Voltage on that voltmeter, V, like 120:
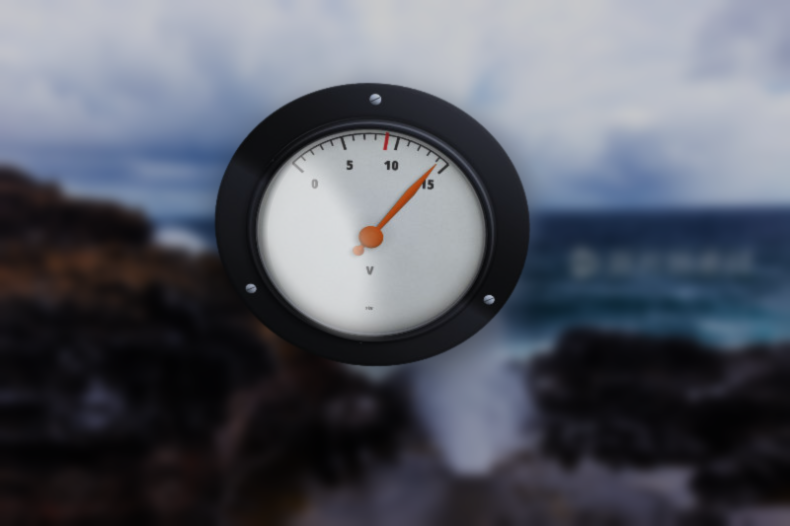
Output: 14
